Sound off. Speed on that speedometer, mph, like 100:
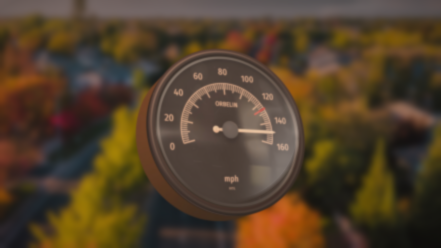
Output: 150
